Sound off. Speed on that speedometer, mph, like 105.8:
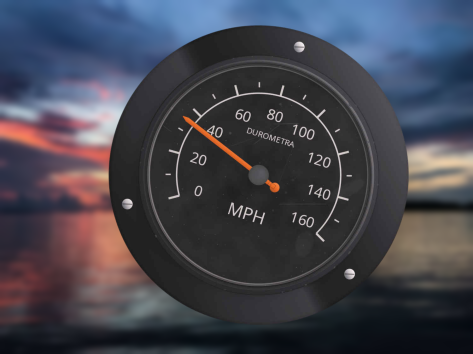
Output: 35
